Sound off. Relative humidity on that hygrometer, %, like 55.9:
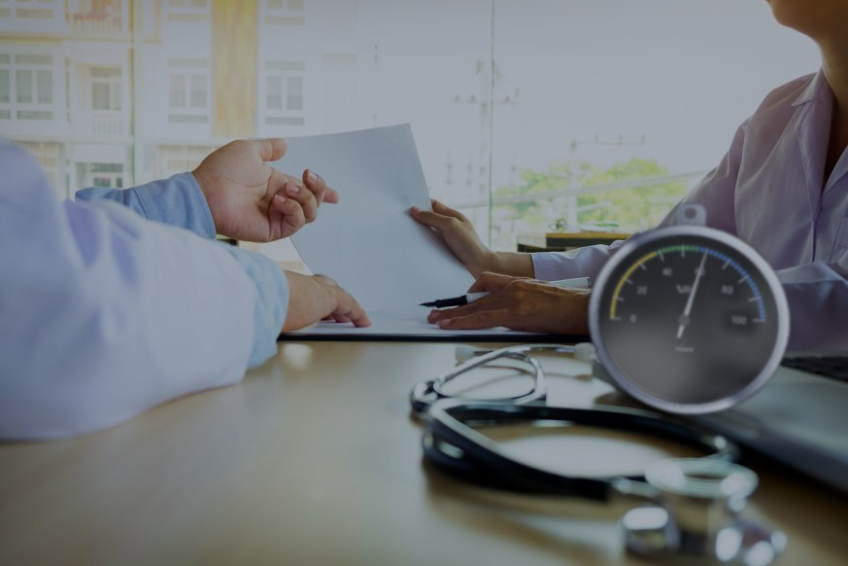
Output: 60
